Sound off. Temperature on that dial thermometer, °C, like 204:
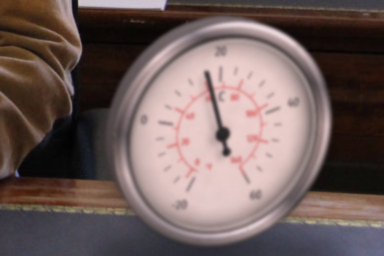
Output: 16
